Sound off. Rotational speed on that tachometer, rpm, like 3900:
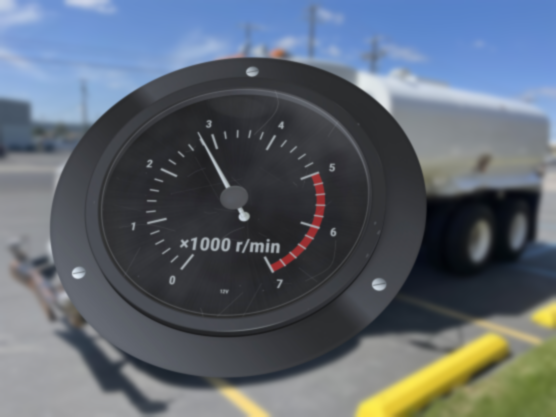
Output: 2800
